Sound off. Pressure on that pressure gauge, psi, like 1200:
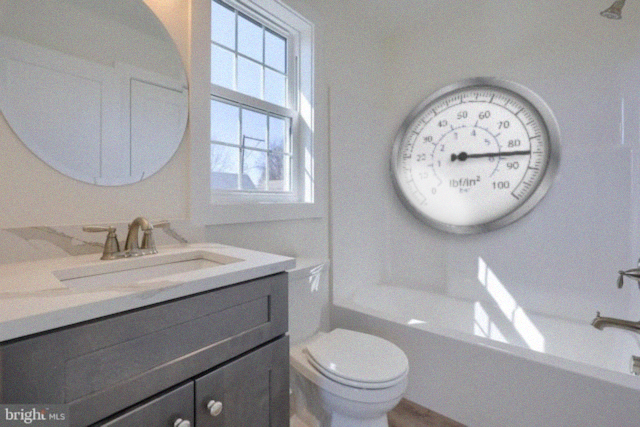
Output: 85
